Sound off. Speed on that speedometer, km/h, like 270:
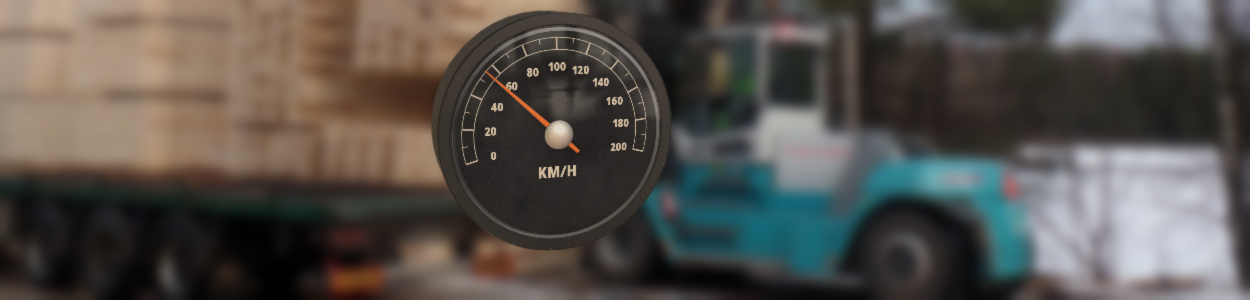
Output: 55
